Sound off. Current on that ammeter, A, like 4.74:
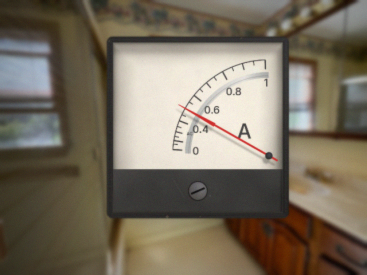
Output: 0.5
